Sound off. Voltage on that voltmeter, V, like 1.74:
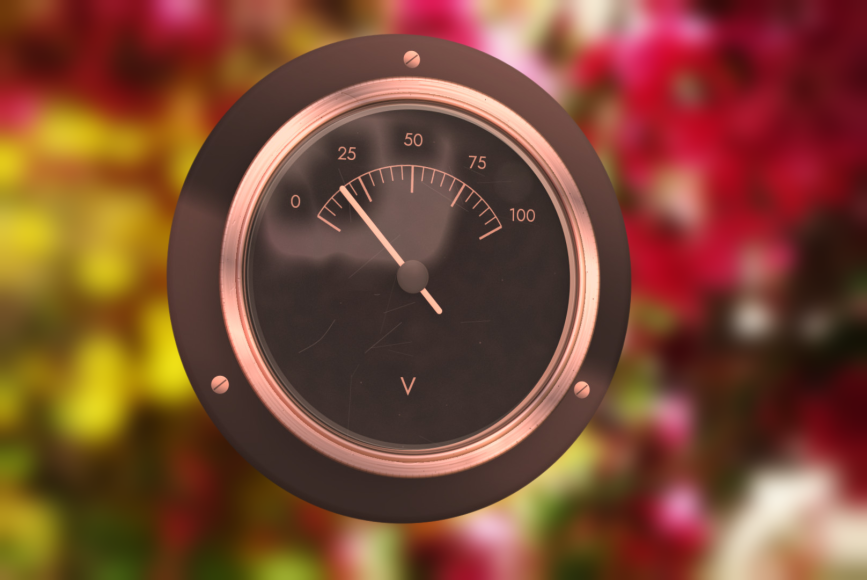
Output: 15
